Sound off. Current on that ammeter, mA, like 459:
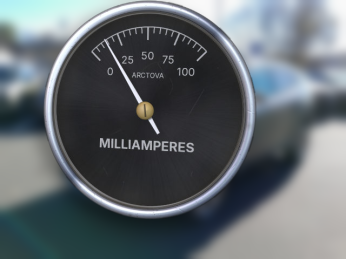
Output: 15
